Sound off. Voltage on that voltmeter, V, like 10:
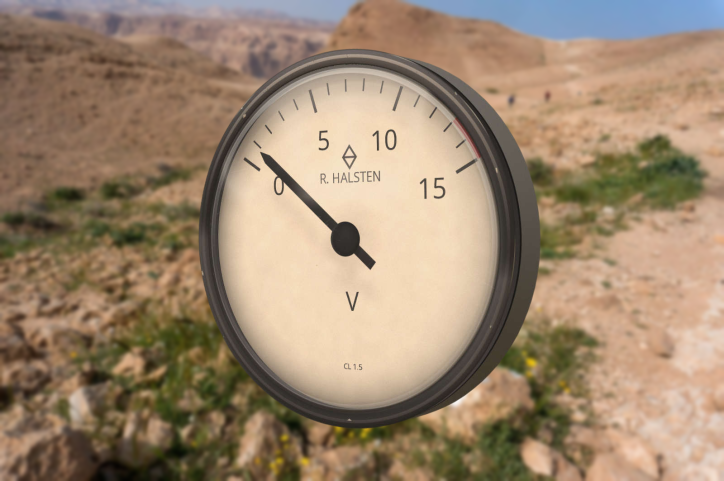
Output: 1
